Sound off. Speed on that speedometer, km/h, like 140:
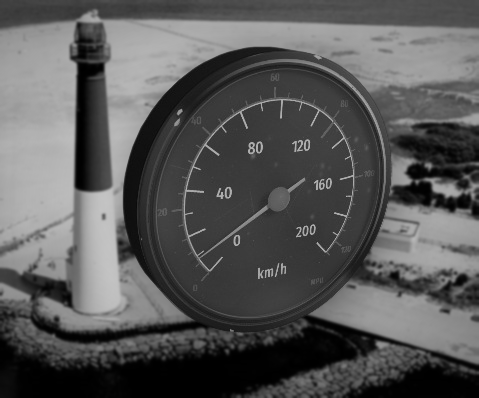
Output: 10
